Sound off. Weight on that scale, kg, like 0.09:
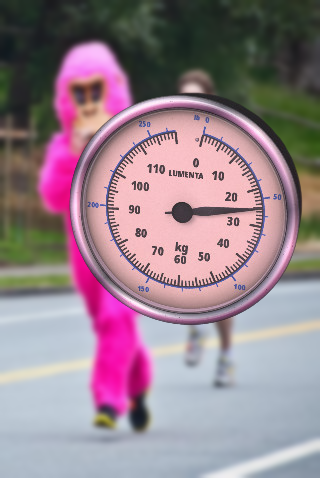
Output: 25
